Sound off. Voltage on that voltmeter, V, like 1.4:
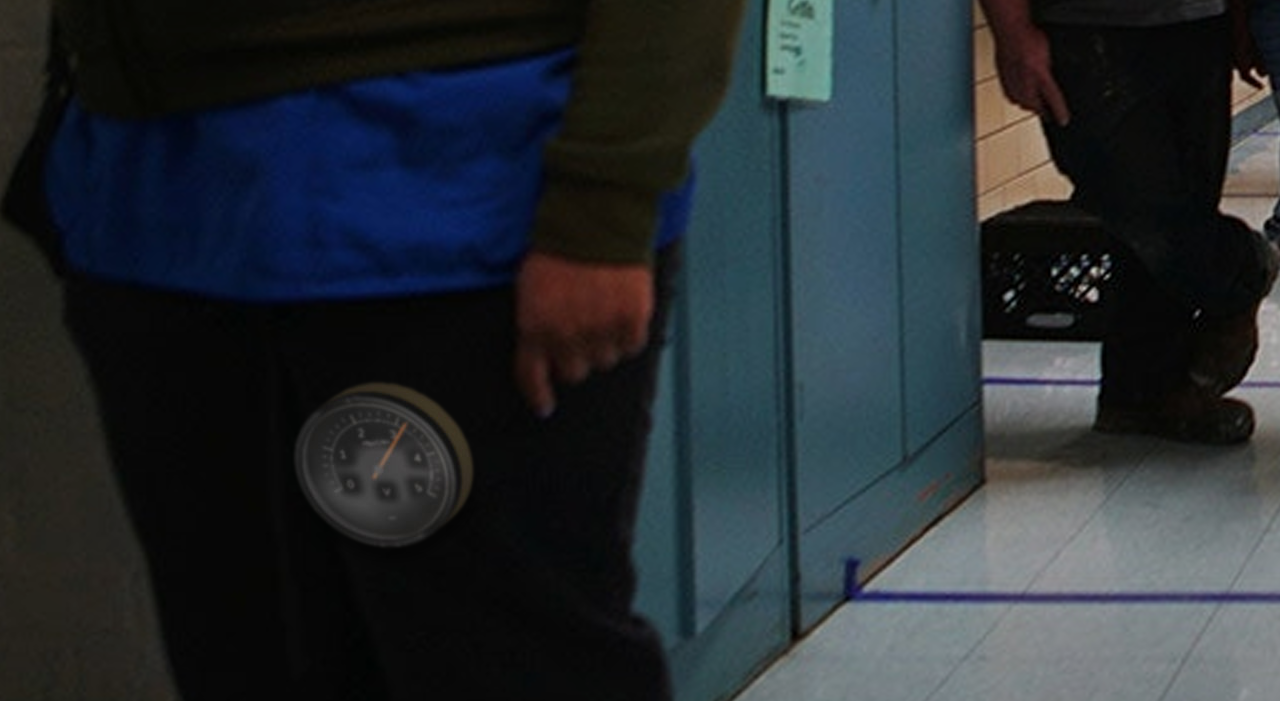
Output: 3.2
